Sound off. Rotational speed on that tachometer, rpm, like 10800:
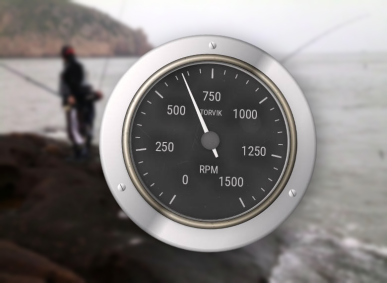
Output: 625
